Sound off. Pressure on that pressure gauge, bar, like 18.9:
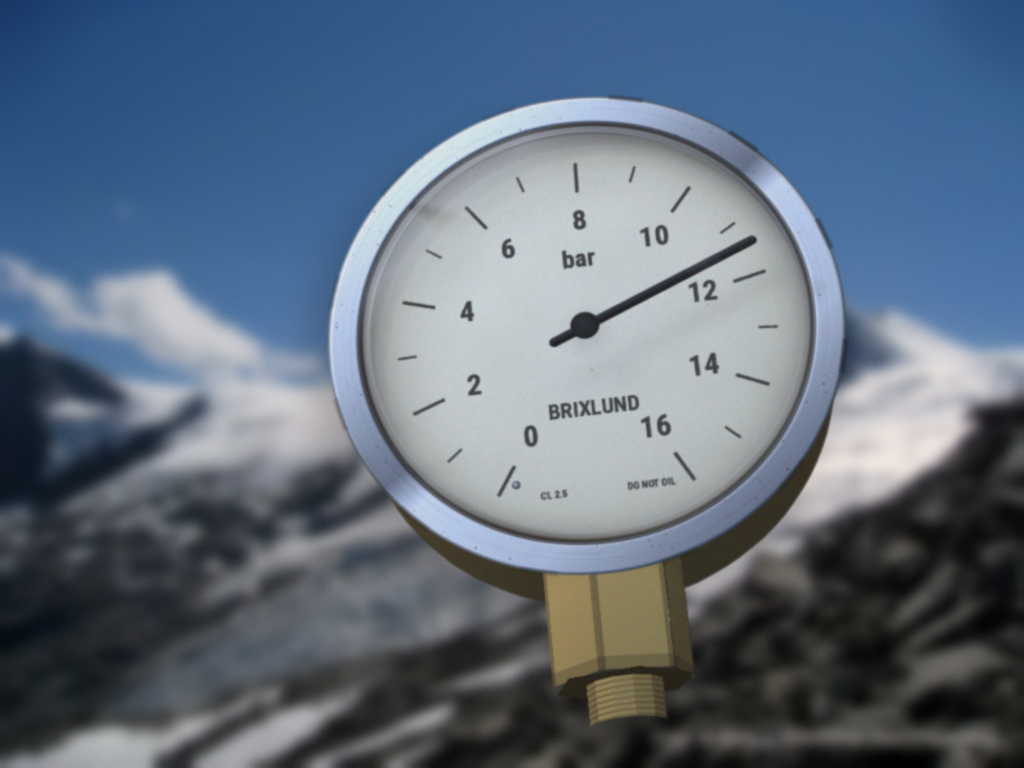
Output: 11.5
